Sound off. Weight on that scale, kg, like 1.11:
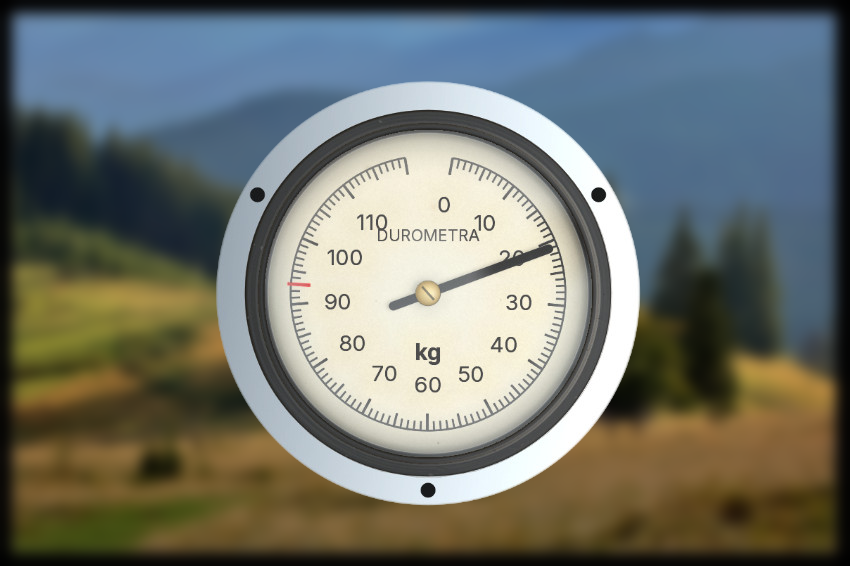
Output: 21
